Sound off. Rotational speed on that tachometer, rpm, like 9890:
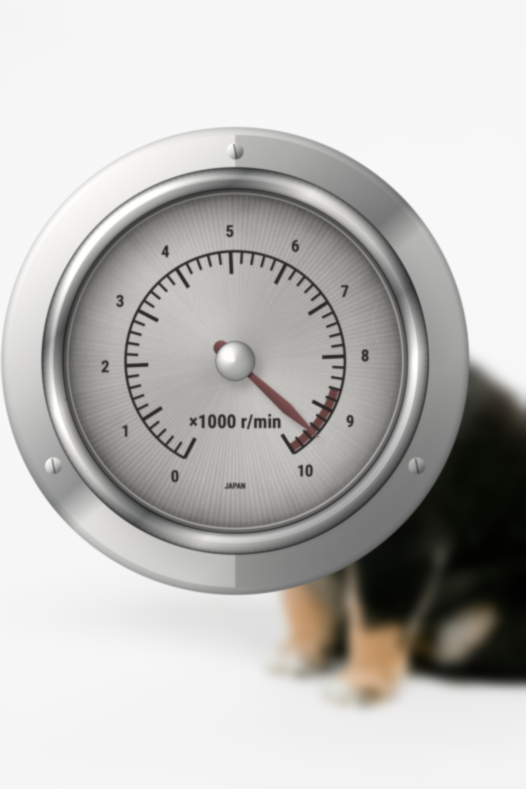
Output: 9500
